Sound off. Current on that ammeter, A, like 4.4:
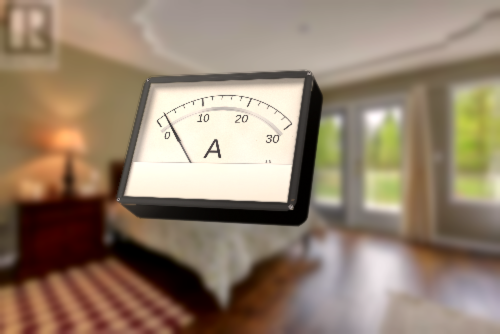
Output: 2
